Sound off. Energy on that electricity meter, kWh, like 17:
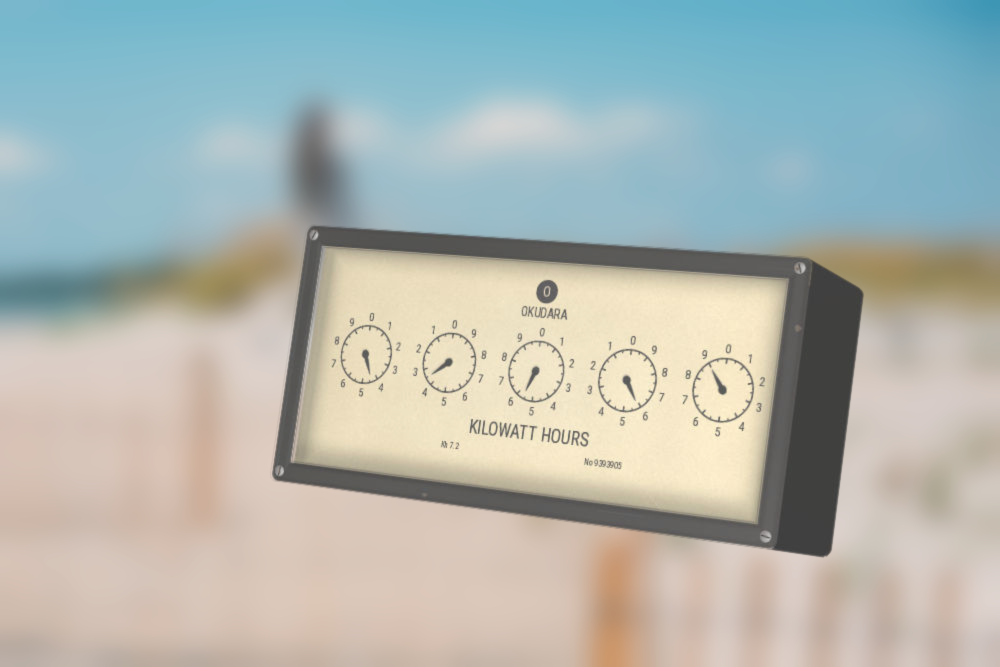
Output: 43559
